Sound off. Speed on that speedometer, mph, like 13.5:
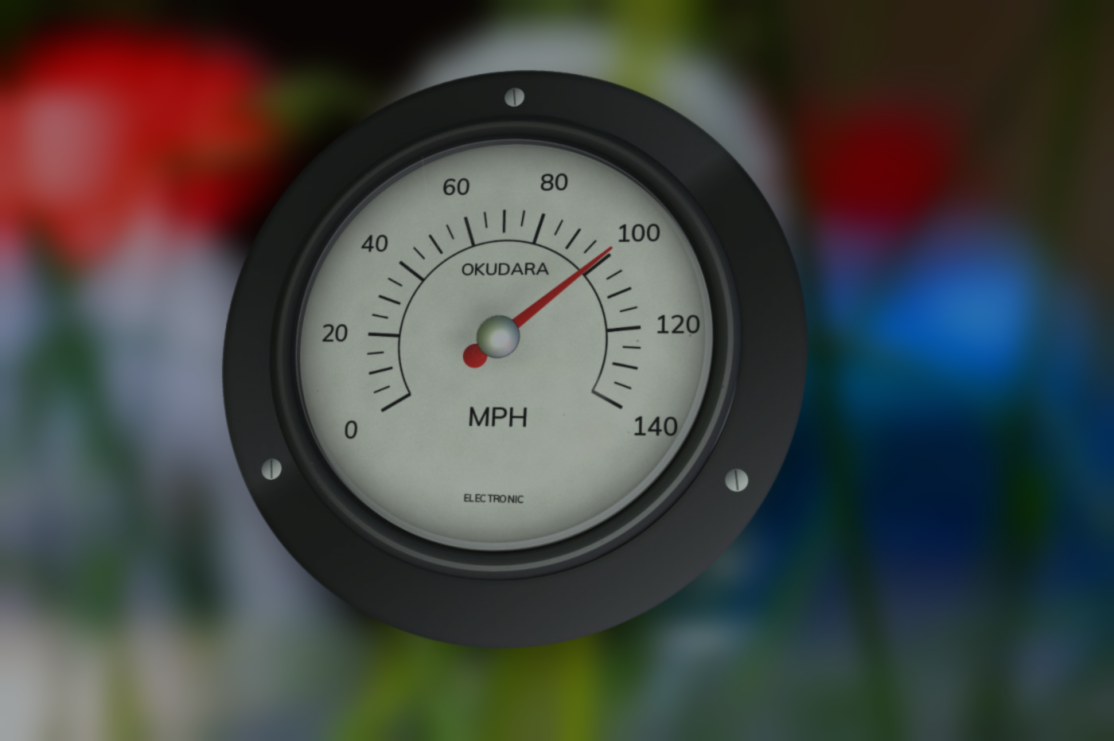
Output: 100
